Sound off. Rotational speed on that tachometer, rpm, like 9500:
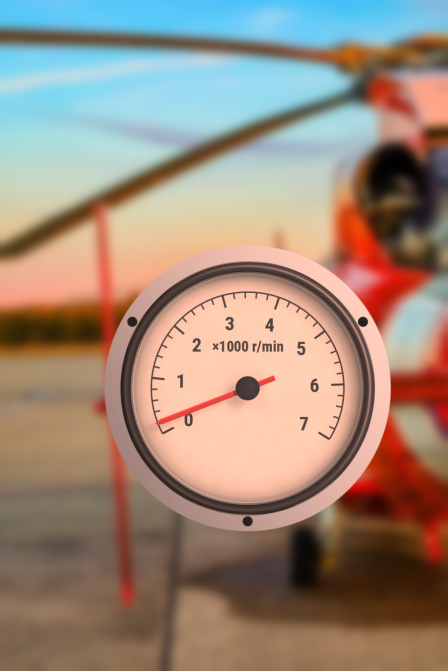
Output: 200
